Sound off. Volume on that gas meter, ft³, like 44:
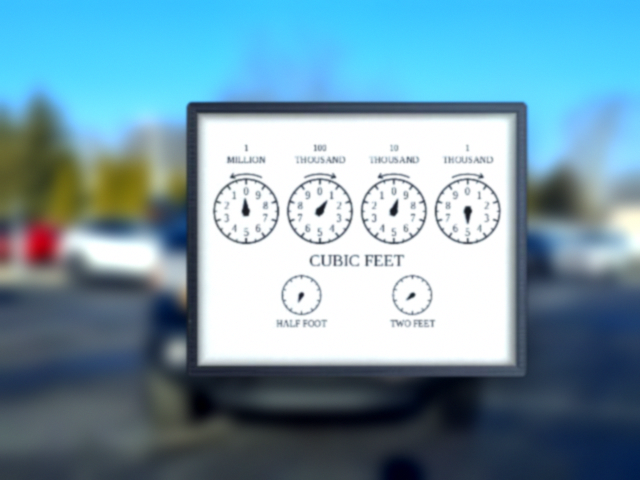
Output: 9500
